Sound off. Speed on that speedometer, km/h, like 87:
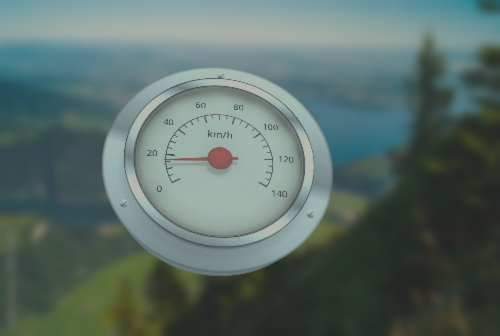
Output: 15
